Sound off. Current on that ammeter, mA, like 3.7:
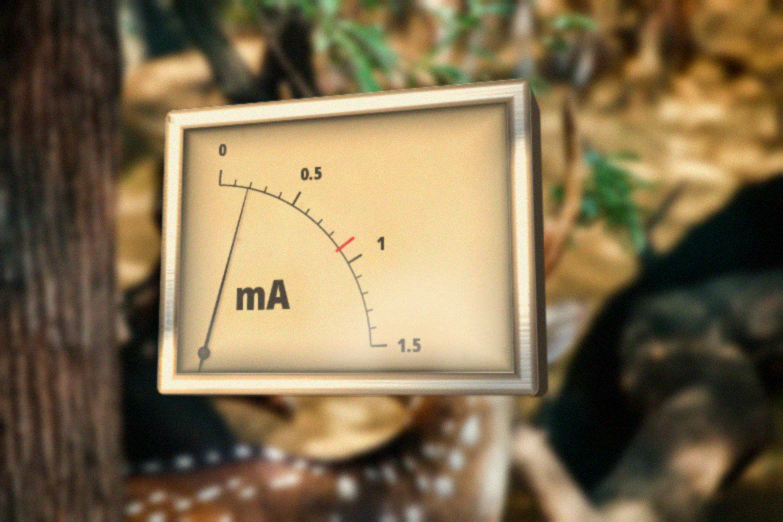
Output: 0.2
